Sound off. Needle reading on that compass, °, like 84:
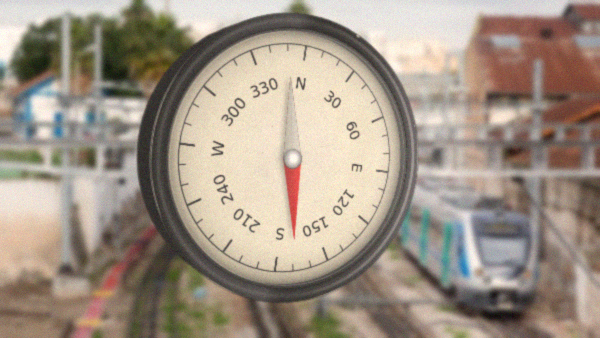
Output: 170
